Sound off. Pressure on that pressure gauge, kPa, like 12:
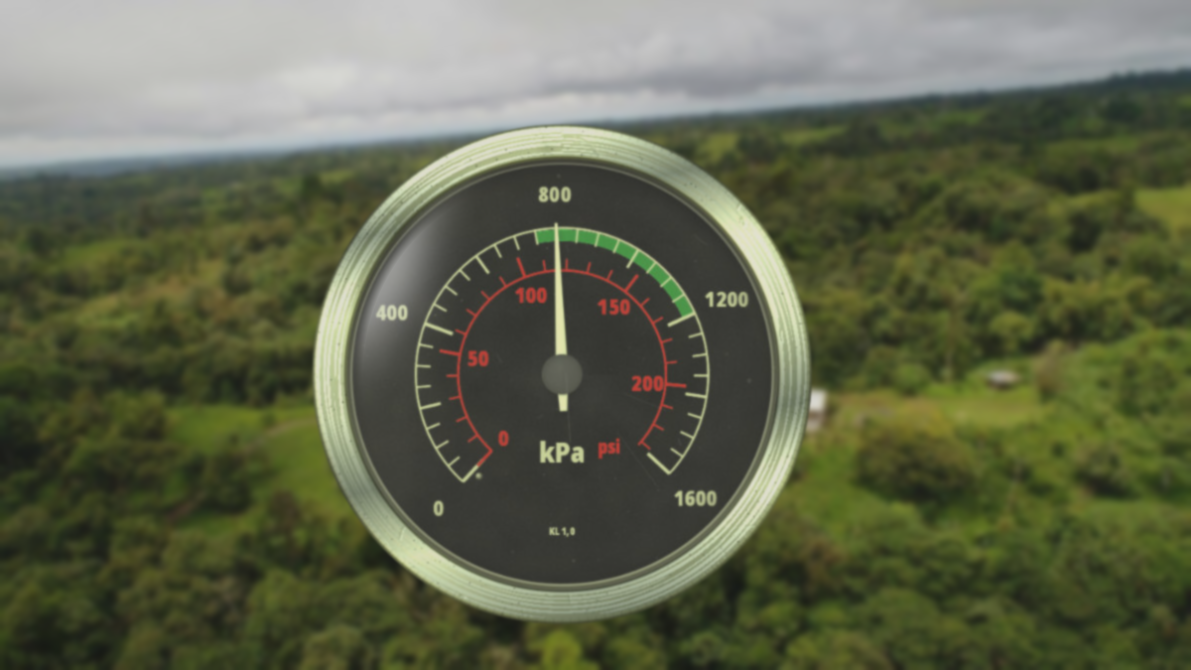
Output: 800
